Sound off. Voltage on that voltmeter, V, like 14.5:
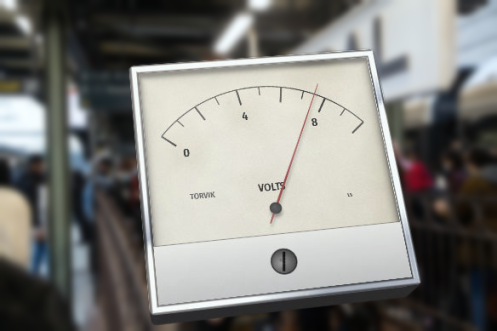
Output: 7.5
